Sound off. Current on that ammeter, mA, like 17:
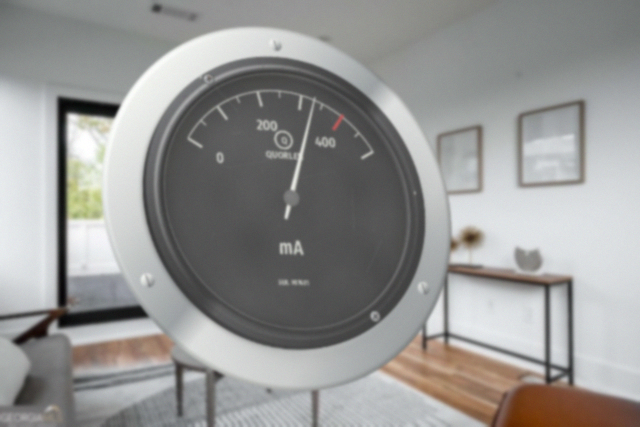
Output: 325
